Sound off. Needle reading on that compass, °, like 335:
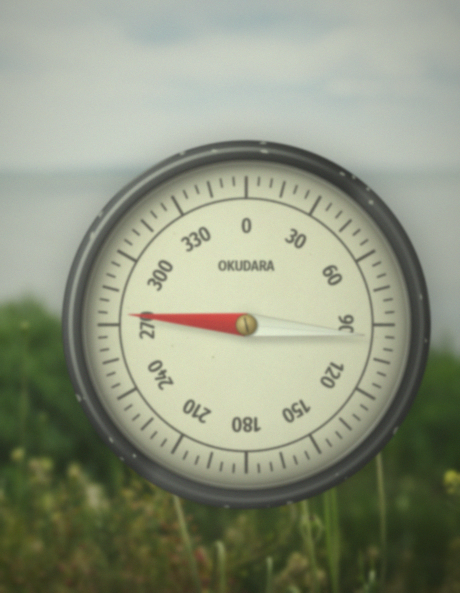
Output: 275
